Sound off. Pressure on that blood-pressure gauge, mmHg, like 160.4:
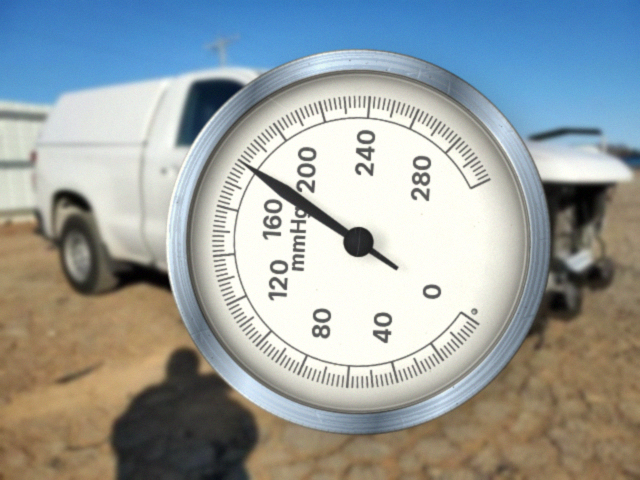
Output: 180
